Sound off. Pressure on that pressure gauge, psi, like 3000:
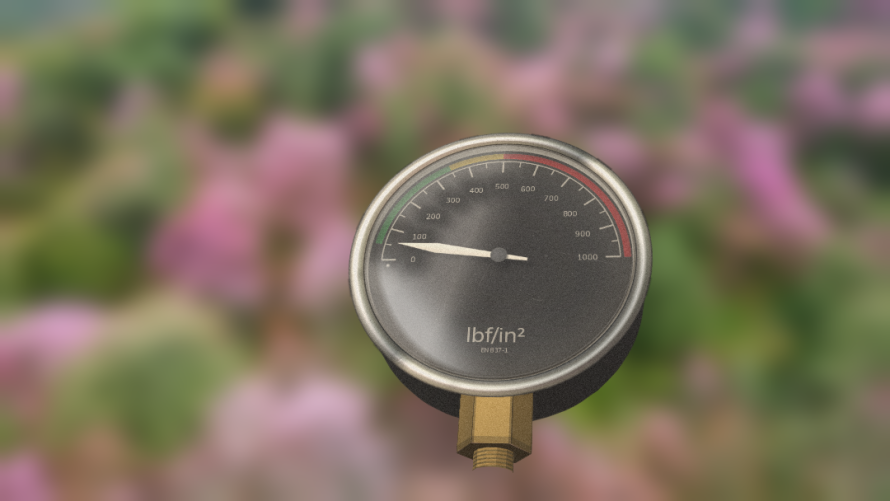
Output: 50
